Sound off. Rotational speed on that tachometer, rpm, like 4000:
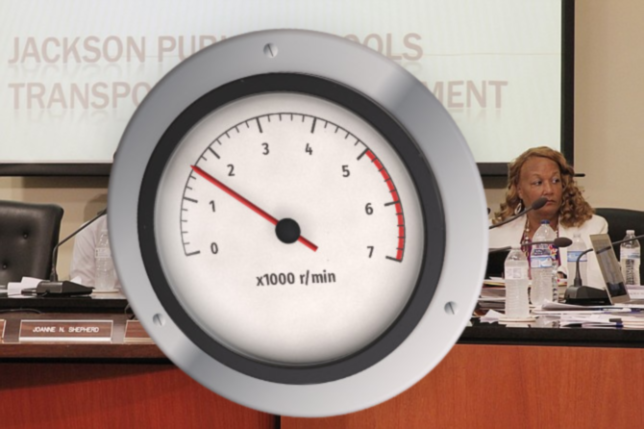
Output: 1600
